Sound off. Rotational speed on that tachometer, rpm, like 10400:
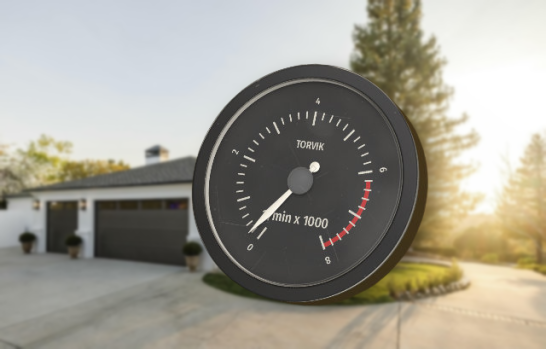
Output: 200
